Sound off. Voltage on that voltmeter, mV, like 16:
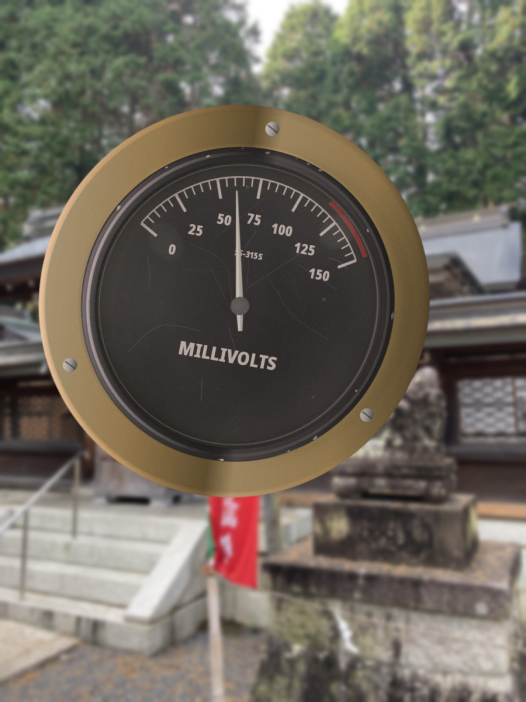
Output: 60
